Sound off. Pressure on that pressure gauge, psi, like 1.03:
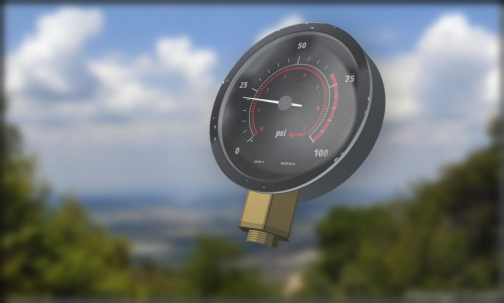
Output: 20
